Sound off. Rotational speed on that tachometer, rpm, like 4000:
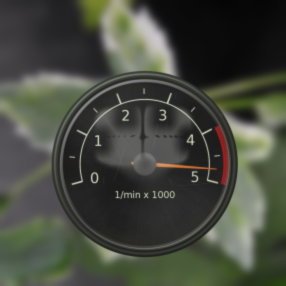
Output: 4750
